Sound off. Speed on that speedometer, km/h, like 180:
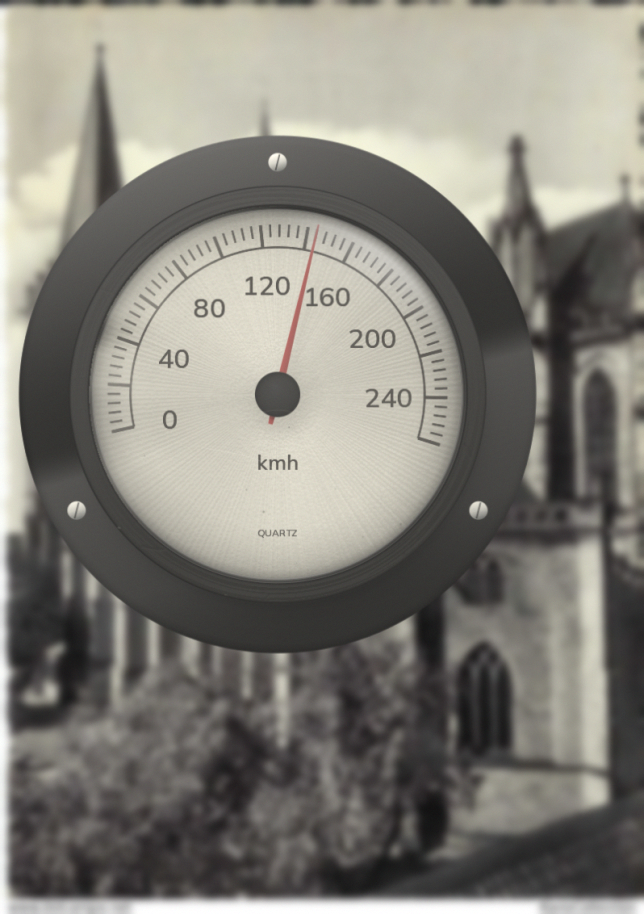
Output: 144
